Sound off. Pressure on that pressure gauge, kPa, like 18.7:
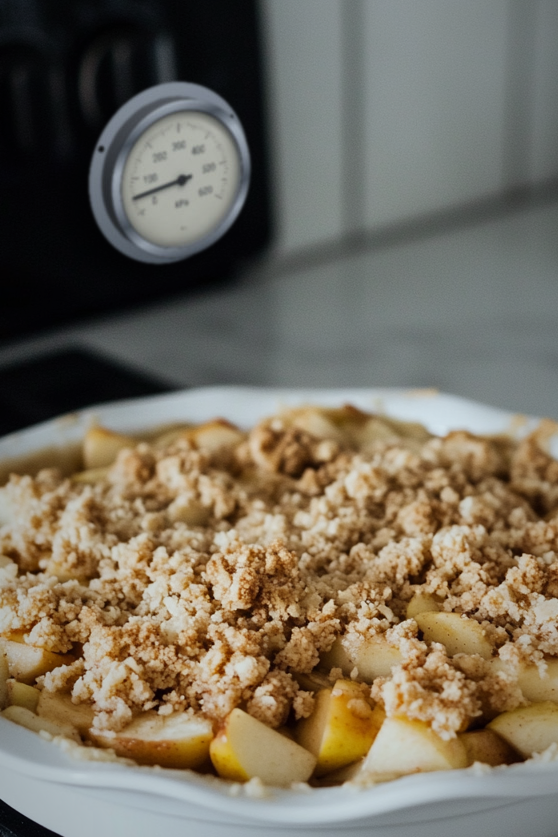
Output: 50
